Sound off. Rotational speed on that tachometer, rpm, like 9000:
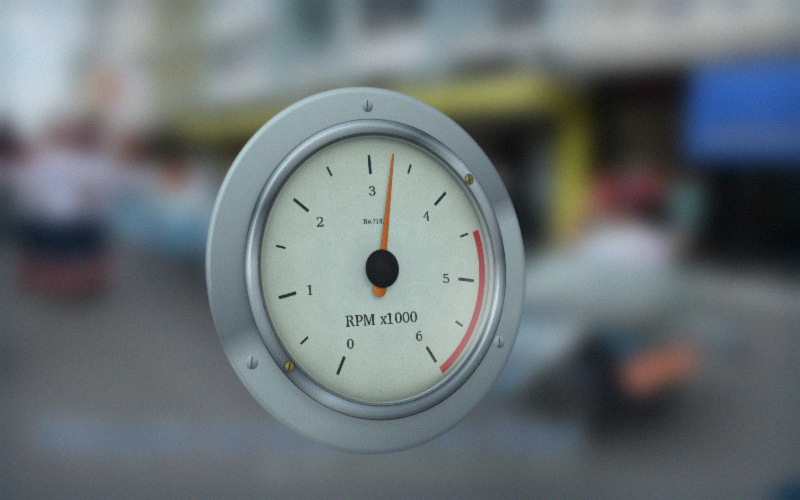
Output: 3250
